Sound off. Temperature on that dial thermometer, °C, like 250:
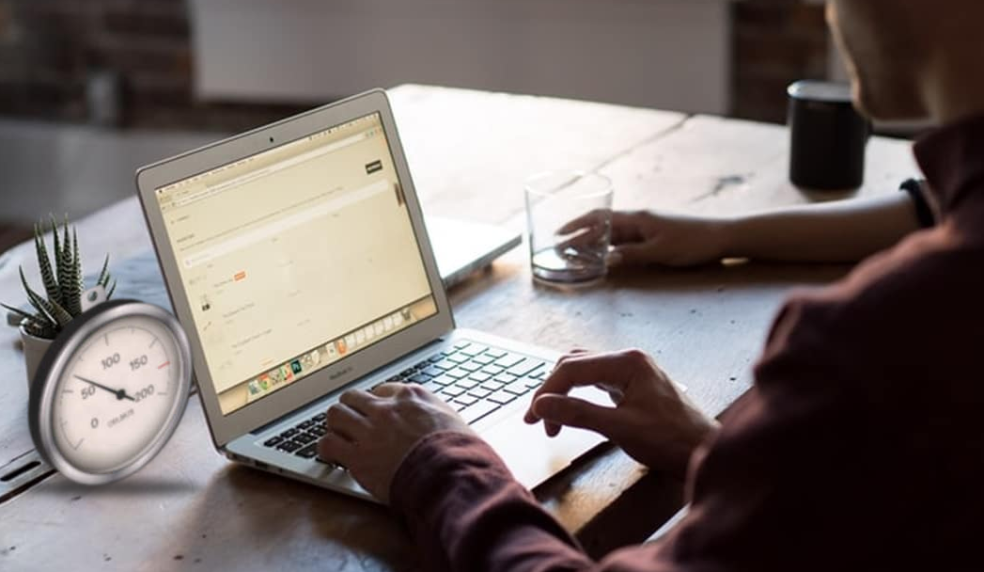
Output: 62.5
